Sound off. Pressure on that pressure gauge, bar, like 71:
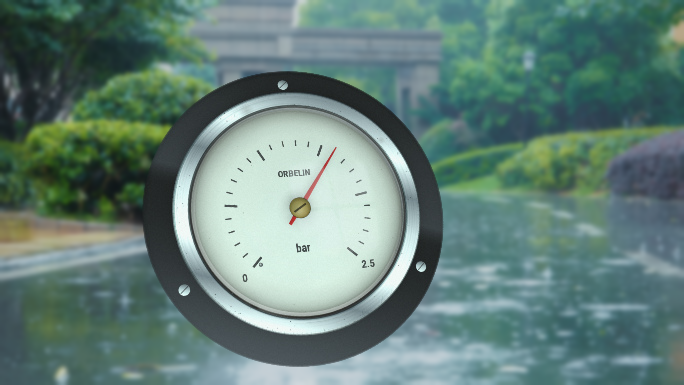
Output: 1.6
